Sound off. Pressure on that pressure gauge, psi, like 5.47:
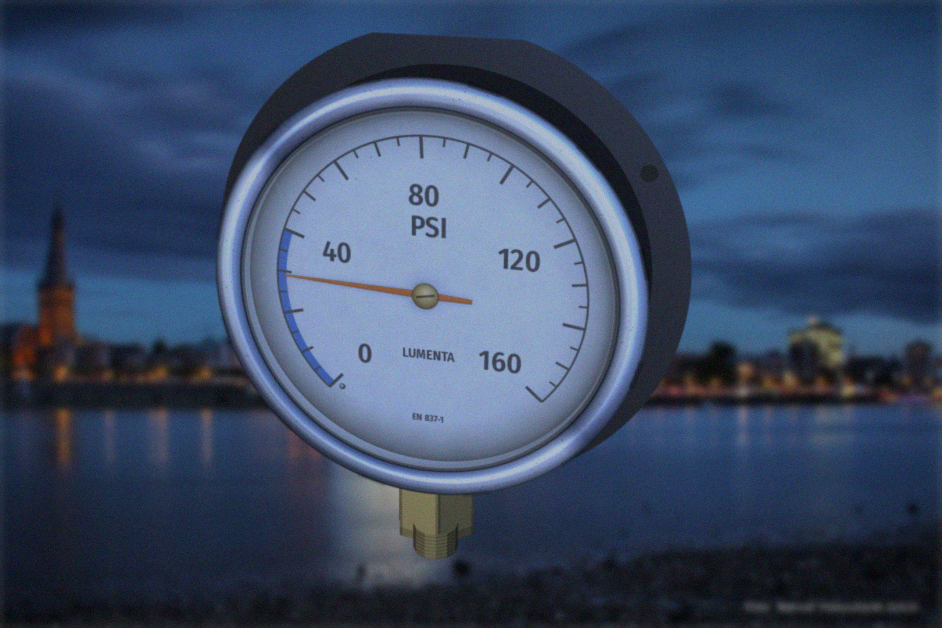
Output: 30
